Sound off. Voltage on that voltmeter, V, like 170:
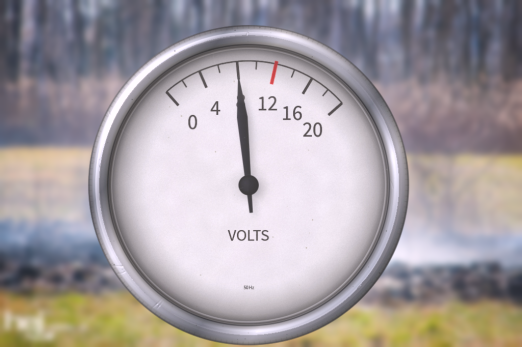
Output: 8
